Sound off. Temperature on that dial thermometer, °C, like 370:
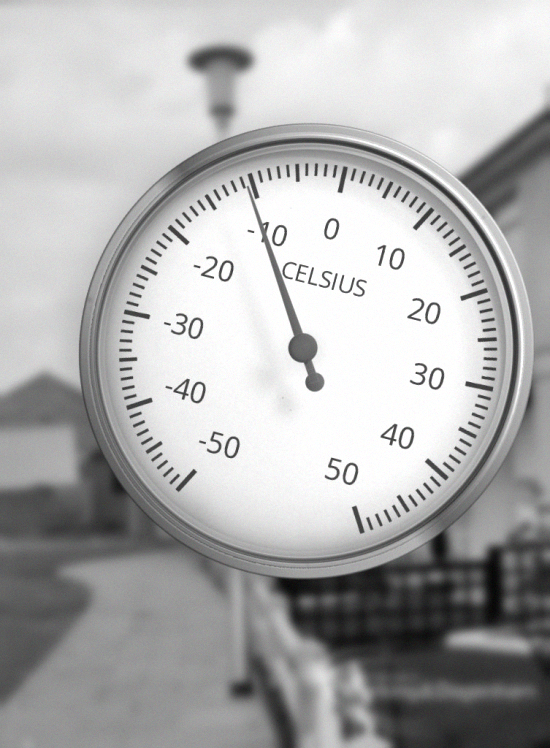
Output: -10.5
